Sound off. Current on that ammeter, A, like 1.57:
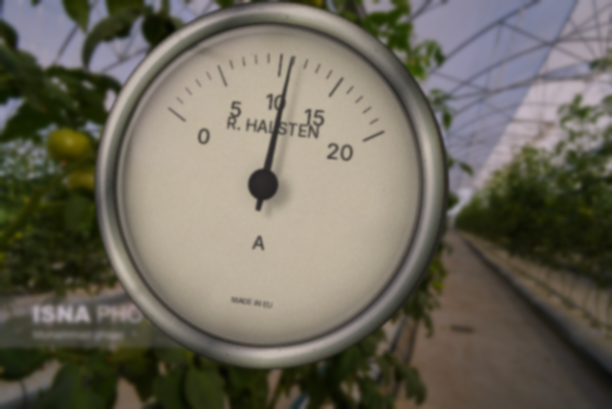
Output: 11
